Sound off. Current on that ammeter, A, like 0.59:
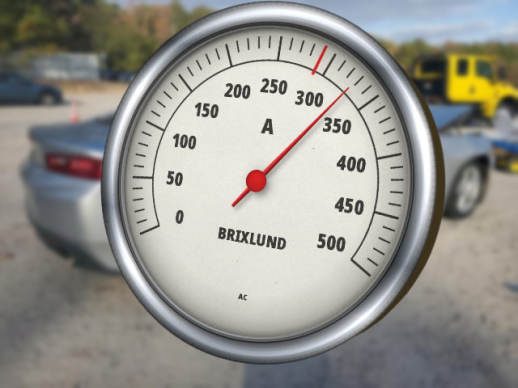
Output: 330
